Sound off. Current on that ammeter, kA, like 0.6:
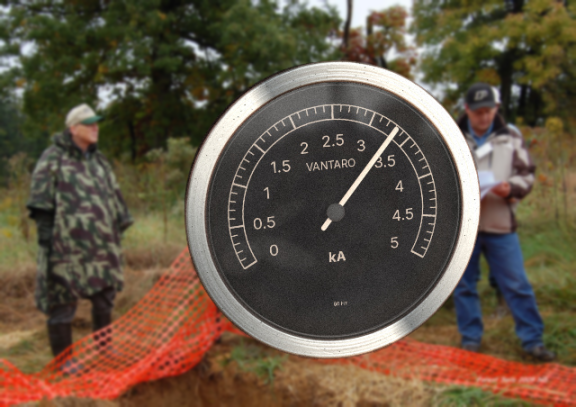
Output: 3.3
